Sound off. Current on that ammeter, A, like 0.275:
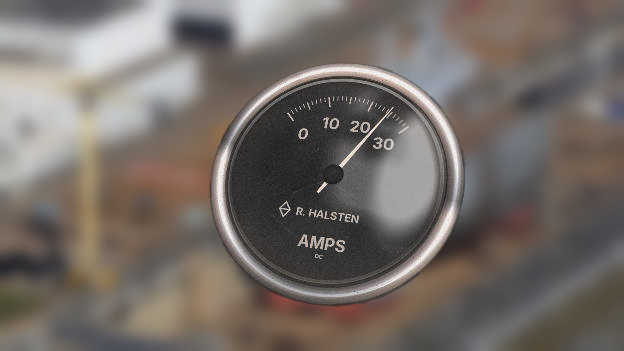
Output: 25
